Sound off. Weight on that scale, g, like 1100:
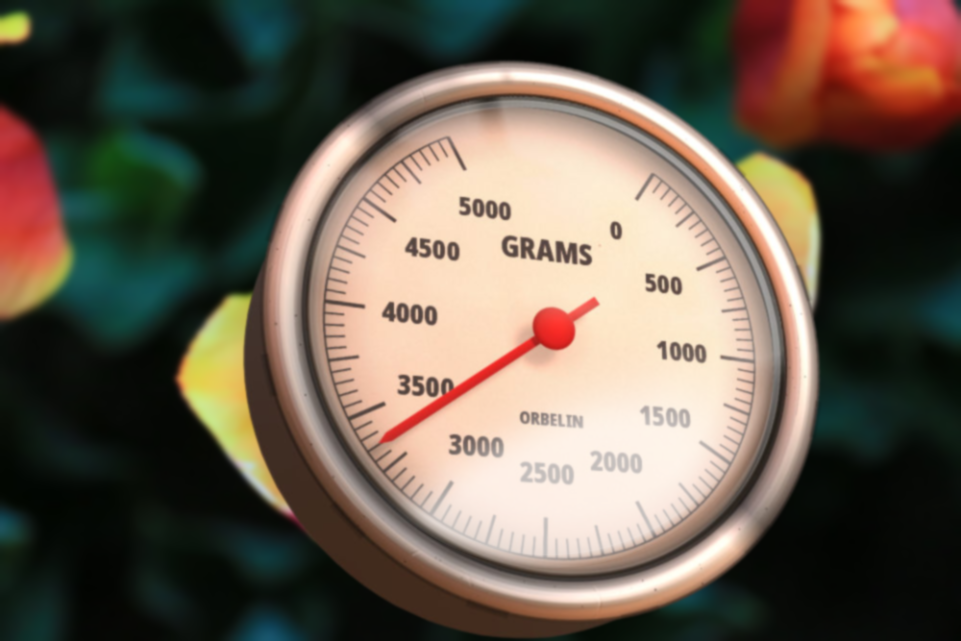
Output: 3350
